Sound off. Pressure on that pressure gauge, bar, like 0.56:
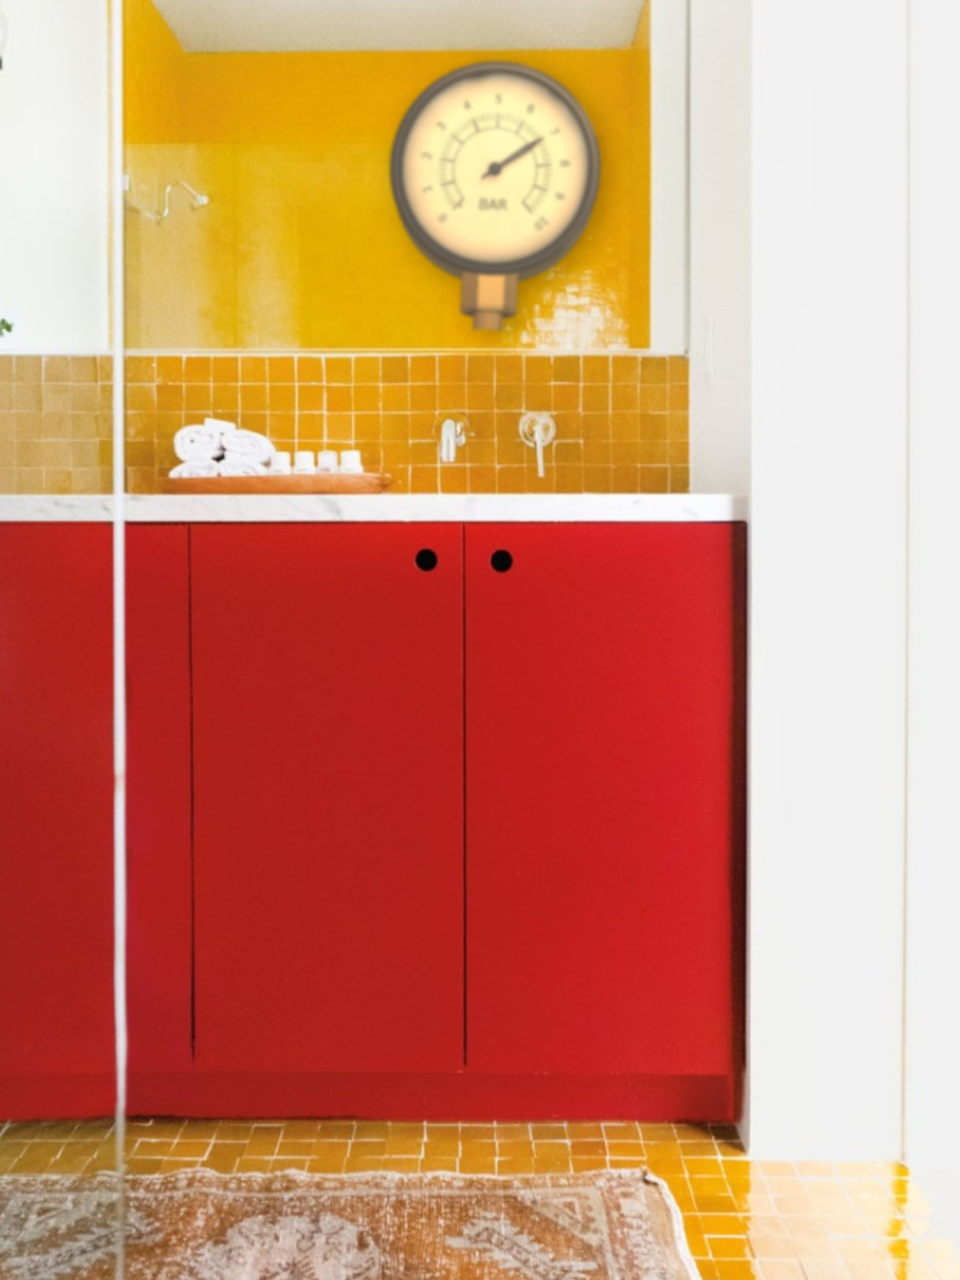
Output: 7
